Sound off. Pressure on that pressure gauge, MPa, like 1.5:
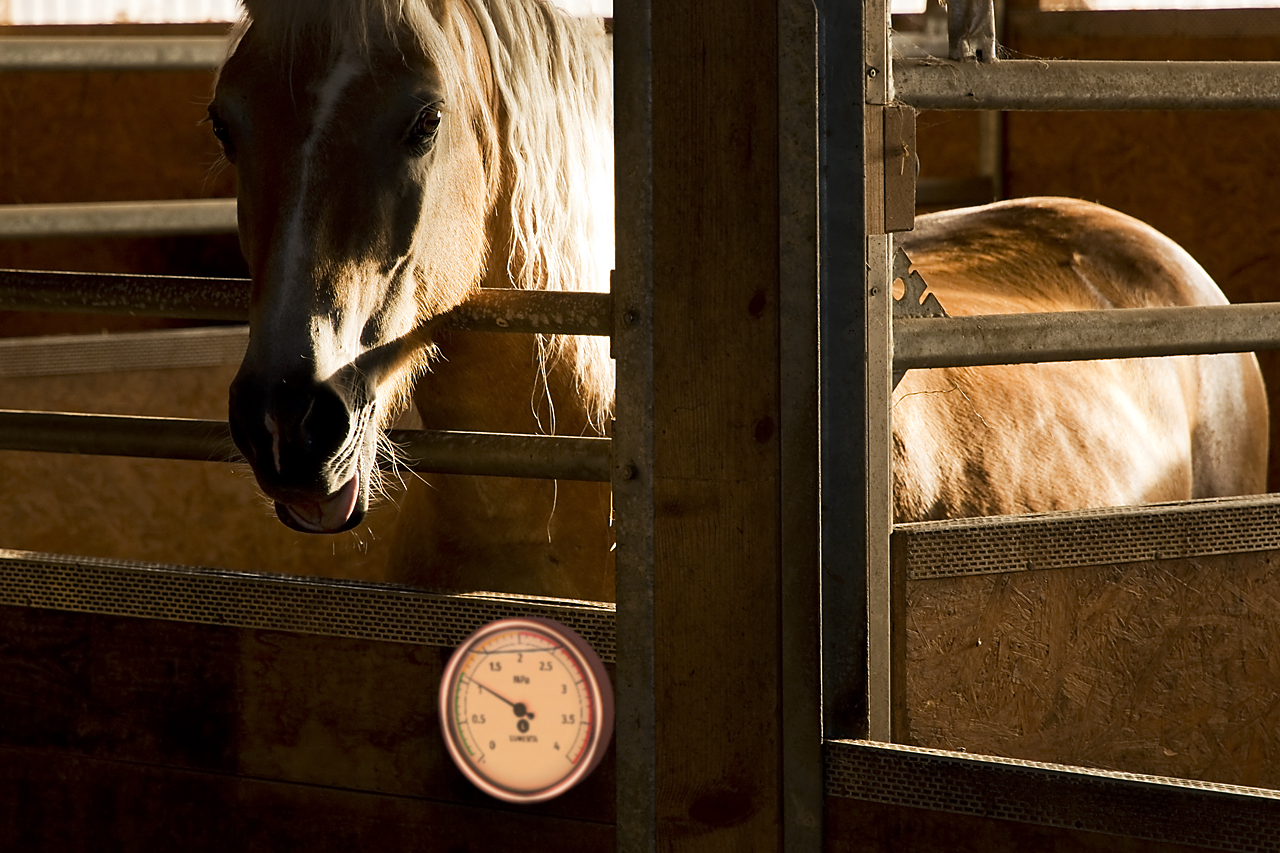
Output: 1.1
